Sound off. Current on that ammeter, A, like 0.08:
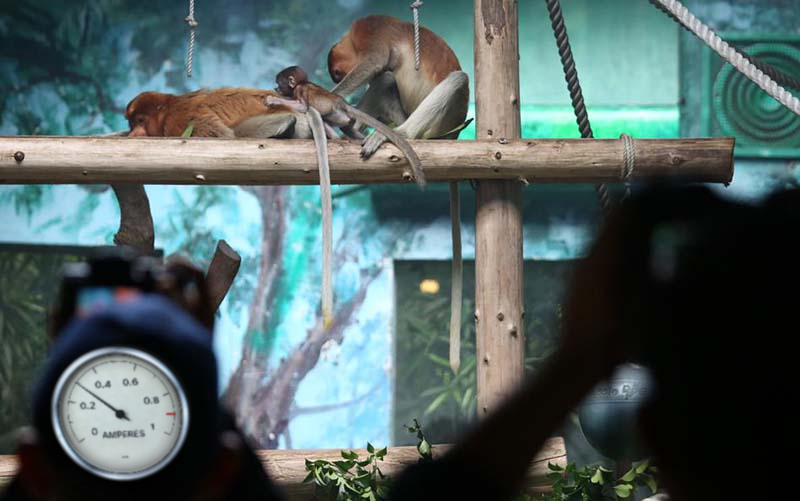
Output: 0.3
